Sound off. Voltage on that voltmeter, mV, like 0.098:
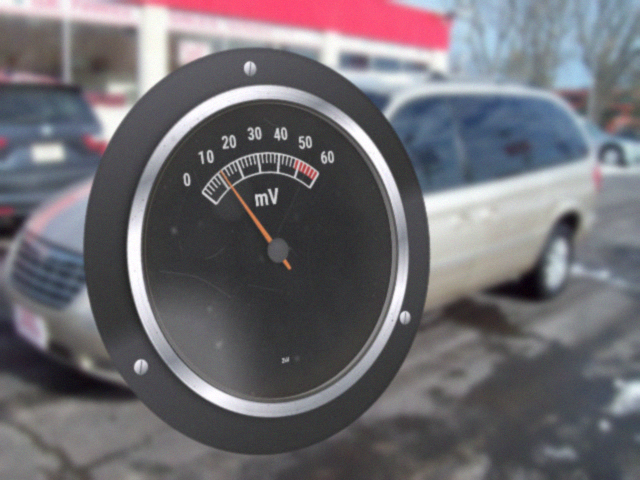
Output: 10
